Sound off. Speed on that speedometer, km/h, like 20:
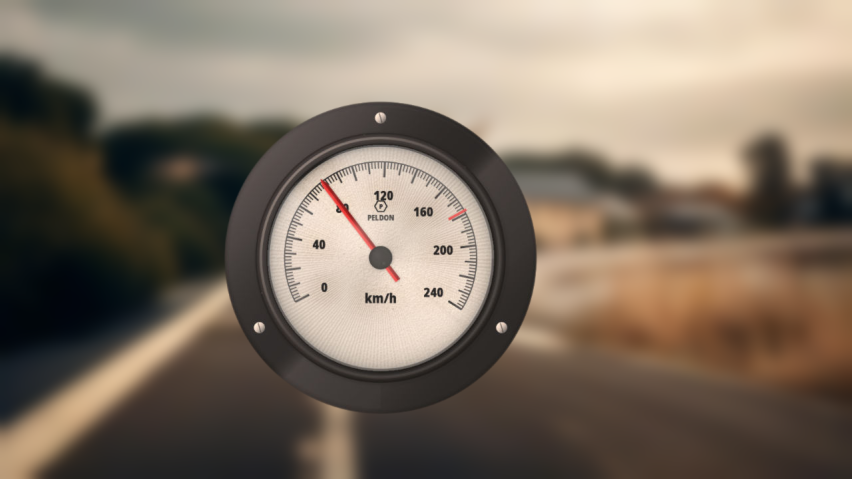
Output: 80
